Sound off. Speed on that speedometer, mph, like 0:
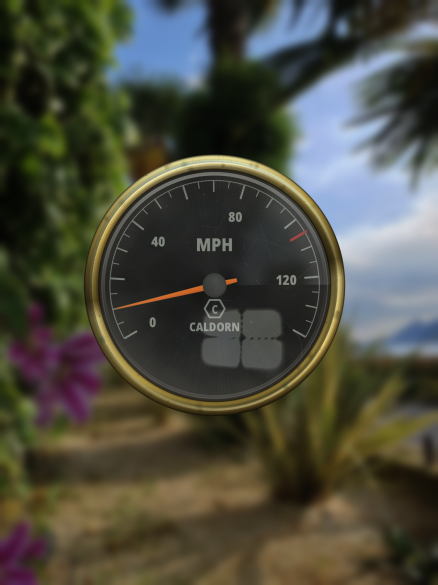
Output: 10
